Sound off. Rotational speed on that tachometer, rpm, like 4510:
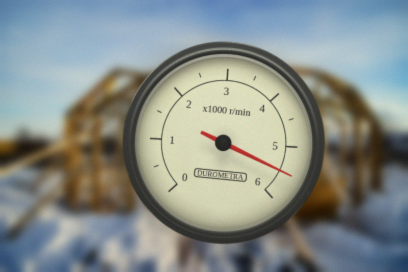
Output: 5500
